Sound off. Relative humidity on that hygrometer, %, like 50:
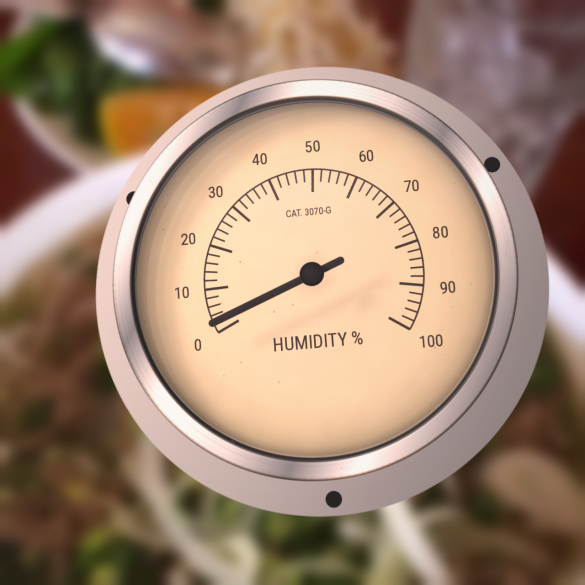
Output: 2
